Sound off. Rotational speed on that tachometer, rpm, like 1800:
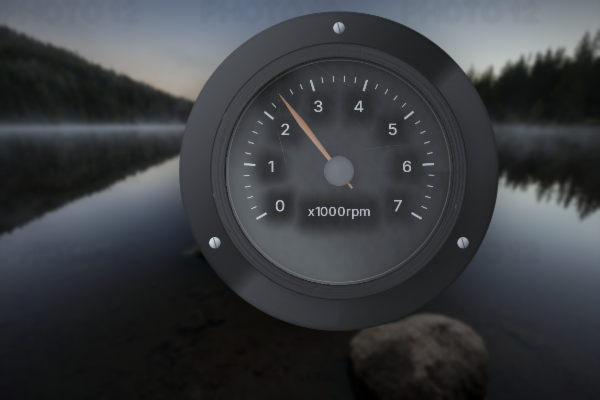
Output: 2400
